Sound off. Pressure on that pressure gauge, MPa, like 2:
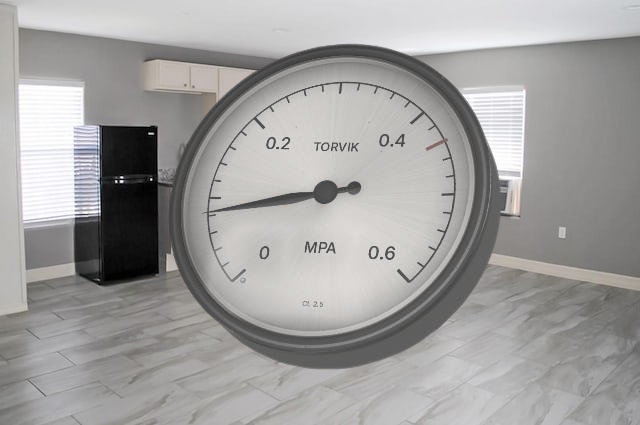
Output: 0.08
